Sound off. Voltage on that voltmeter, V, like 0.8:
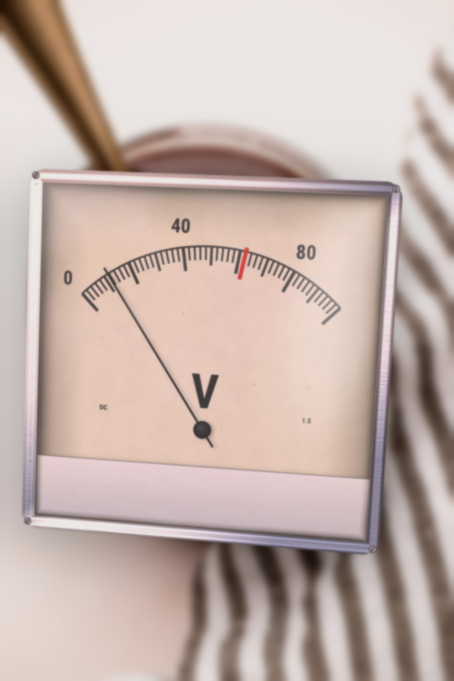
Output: 12
